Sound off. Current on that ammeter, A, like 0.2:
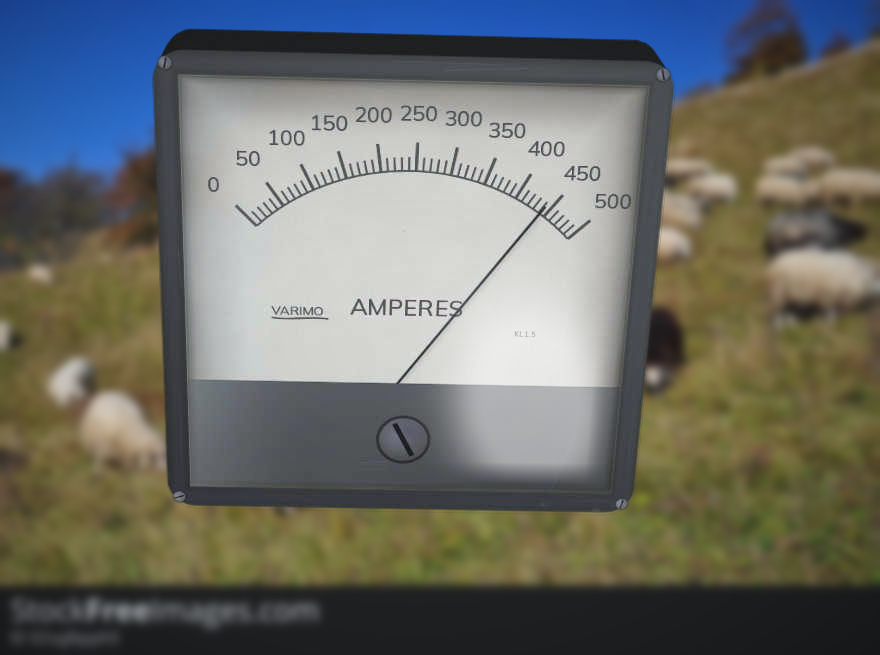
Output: 440
